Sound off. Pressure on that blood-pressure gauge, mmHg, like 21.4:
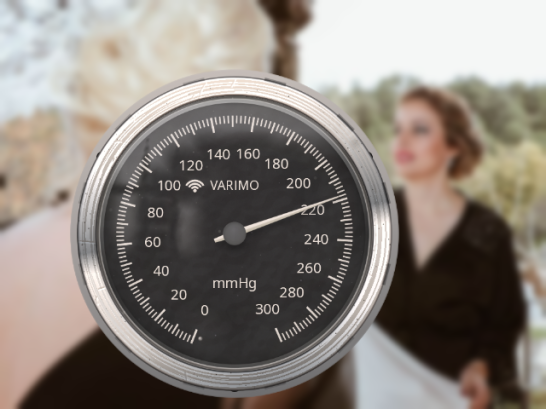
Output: 218
